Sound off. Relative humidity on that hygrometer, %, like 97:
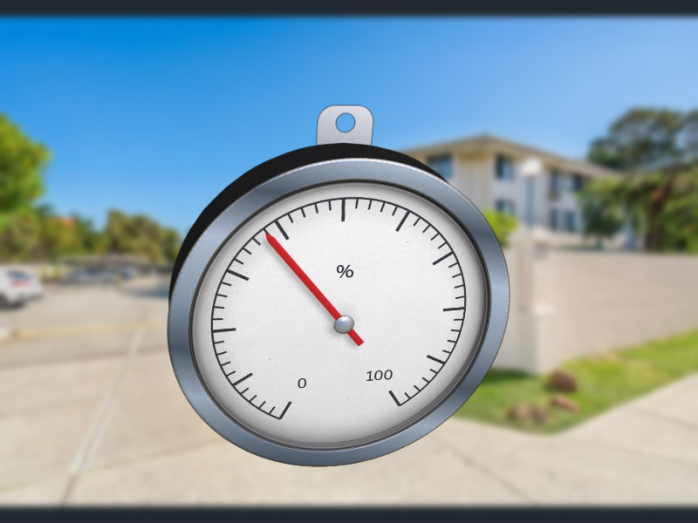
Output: 38
